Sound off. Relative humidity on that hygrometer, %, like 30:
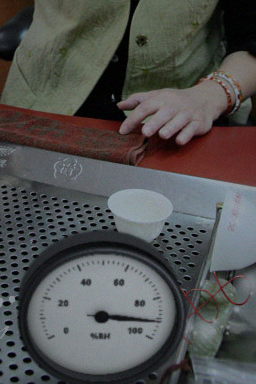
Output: 90
